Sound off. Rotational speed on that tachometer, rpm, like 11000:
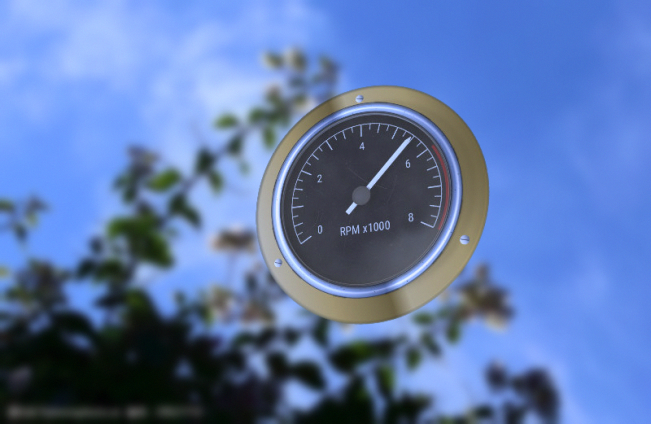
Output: 5500
